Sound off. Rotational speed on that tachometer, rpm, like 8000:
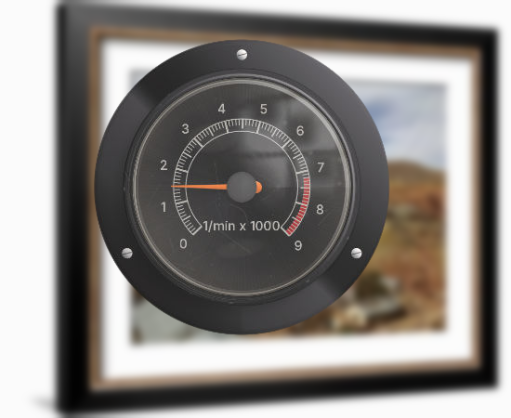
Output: 1500
